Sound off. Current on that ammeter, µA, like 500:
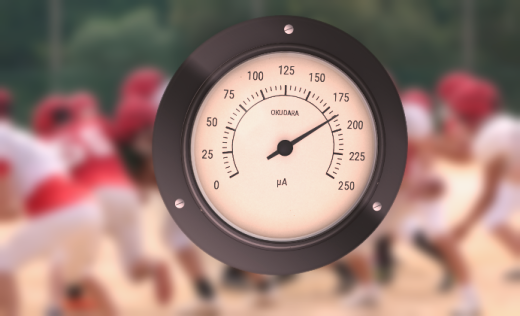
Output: 185
